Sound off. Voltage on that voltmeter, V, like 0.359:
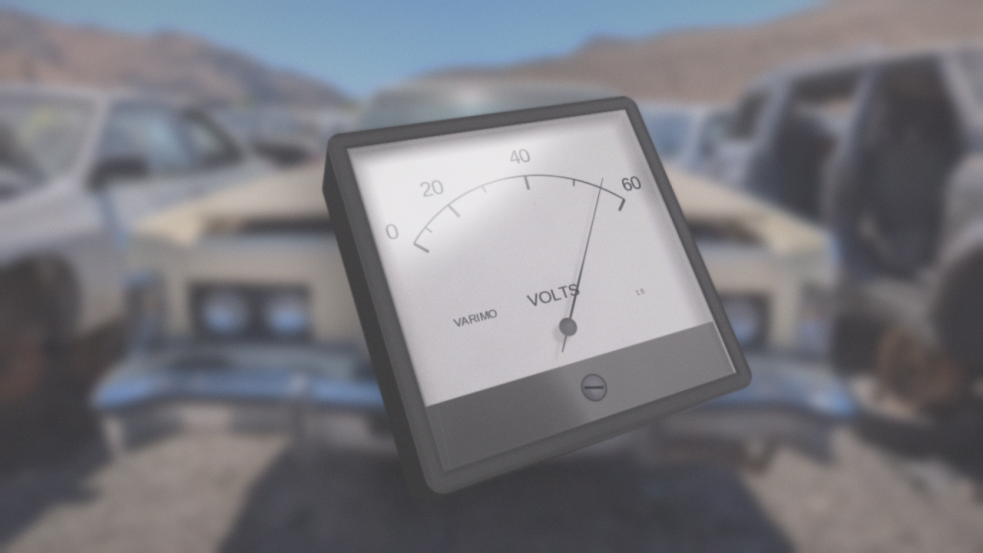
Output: 55
